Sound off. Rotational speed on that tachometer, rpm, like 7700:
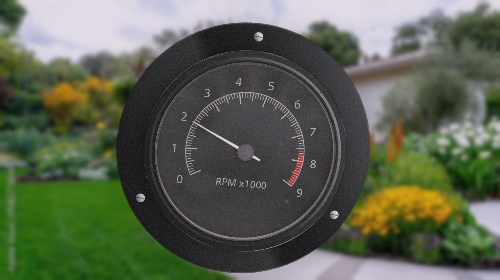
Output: 2000
